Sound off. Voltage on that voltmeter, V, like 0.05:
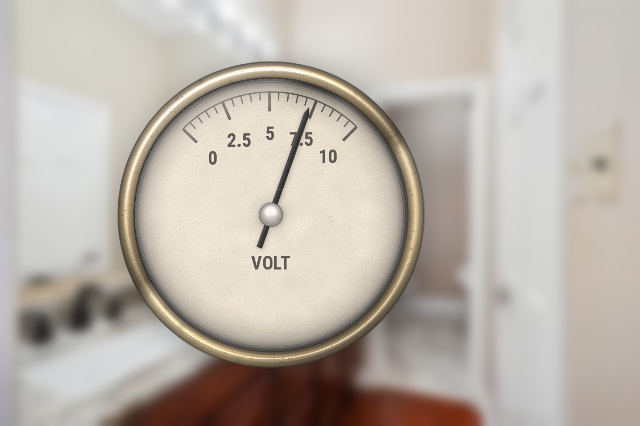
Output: 7.25
